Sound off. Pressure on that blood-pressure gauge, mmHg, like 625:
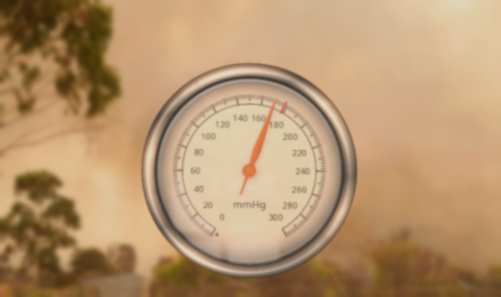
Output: 170
